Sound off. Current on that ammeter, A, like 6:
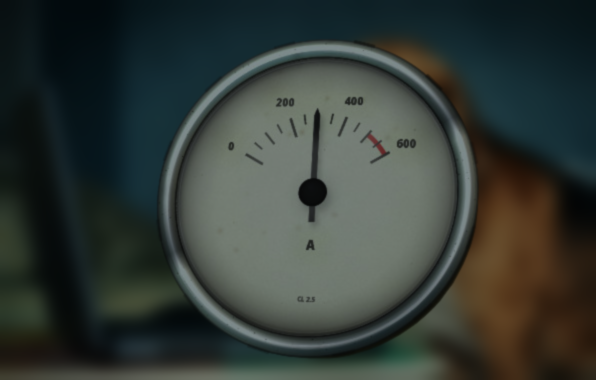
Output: 300
